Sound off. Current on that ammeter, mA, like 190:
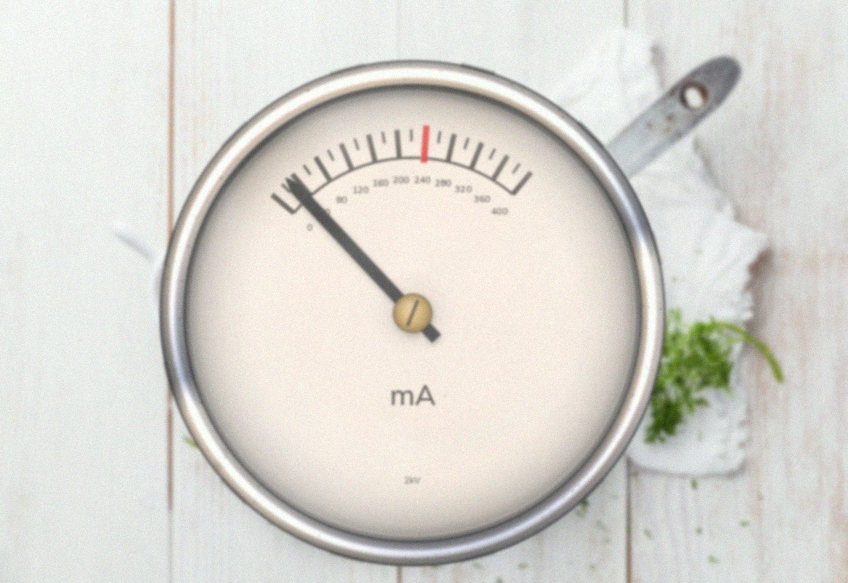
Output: 30
